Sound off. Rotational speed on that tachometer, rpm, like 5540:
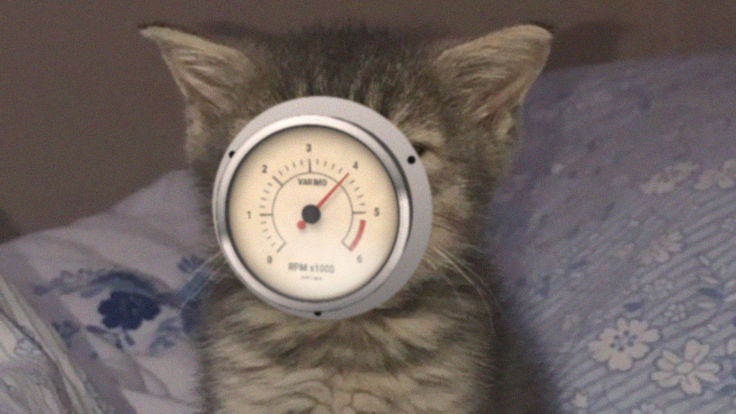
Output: 4000
